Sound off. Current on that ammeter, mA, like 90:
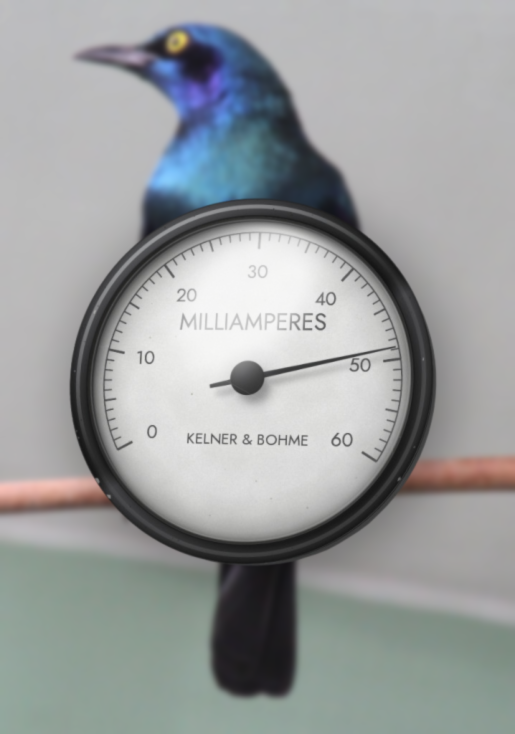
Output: 49
